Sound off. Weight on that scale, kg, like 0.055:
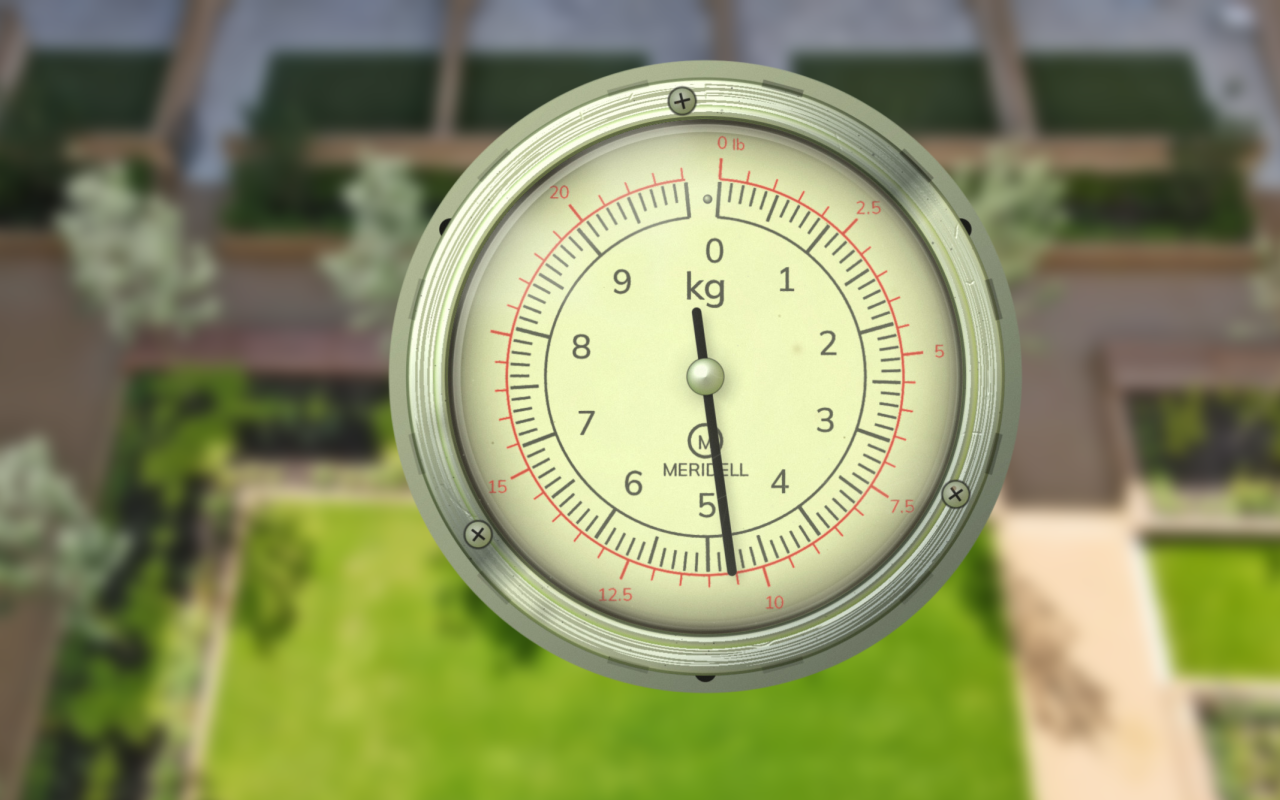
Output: 4.8
